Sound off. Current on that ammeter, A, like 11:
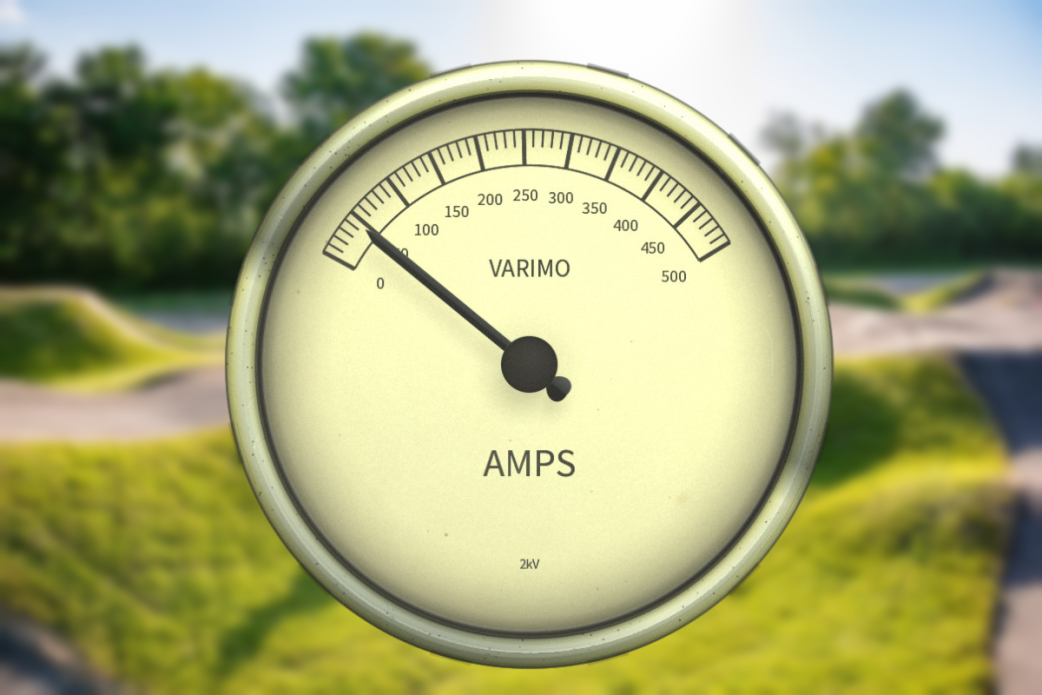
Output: 45
